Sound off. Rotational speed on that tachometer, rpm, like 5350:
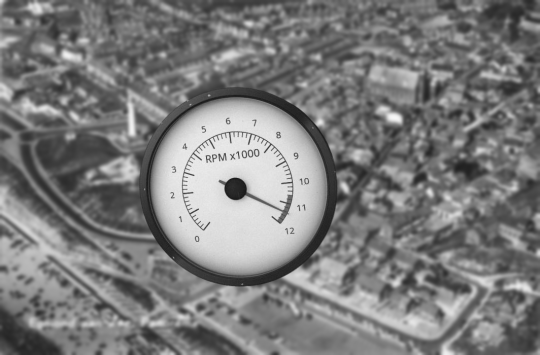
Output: 11400
